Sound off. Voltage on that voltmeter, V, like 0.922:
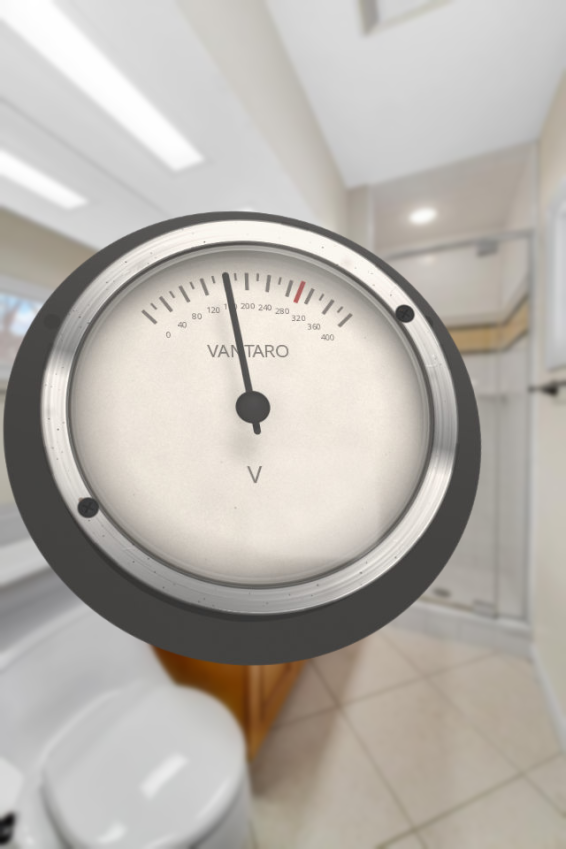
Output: 160
